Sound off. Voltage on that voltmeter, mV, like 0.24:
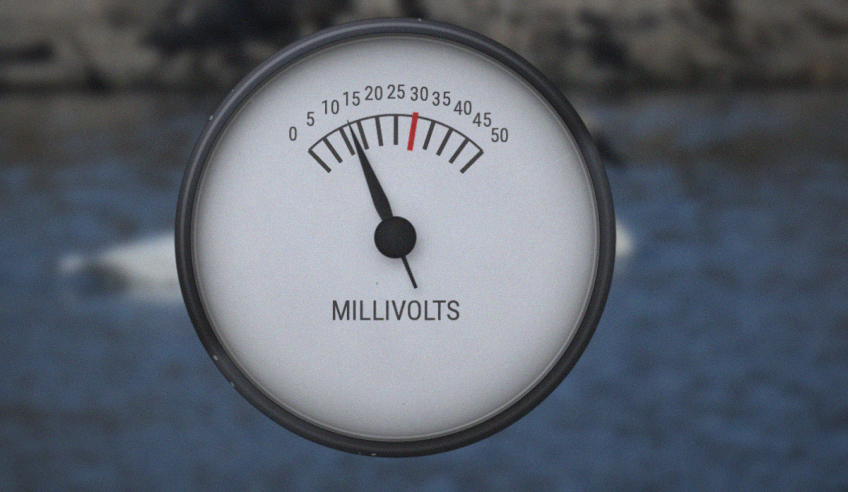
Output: 12.5
